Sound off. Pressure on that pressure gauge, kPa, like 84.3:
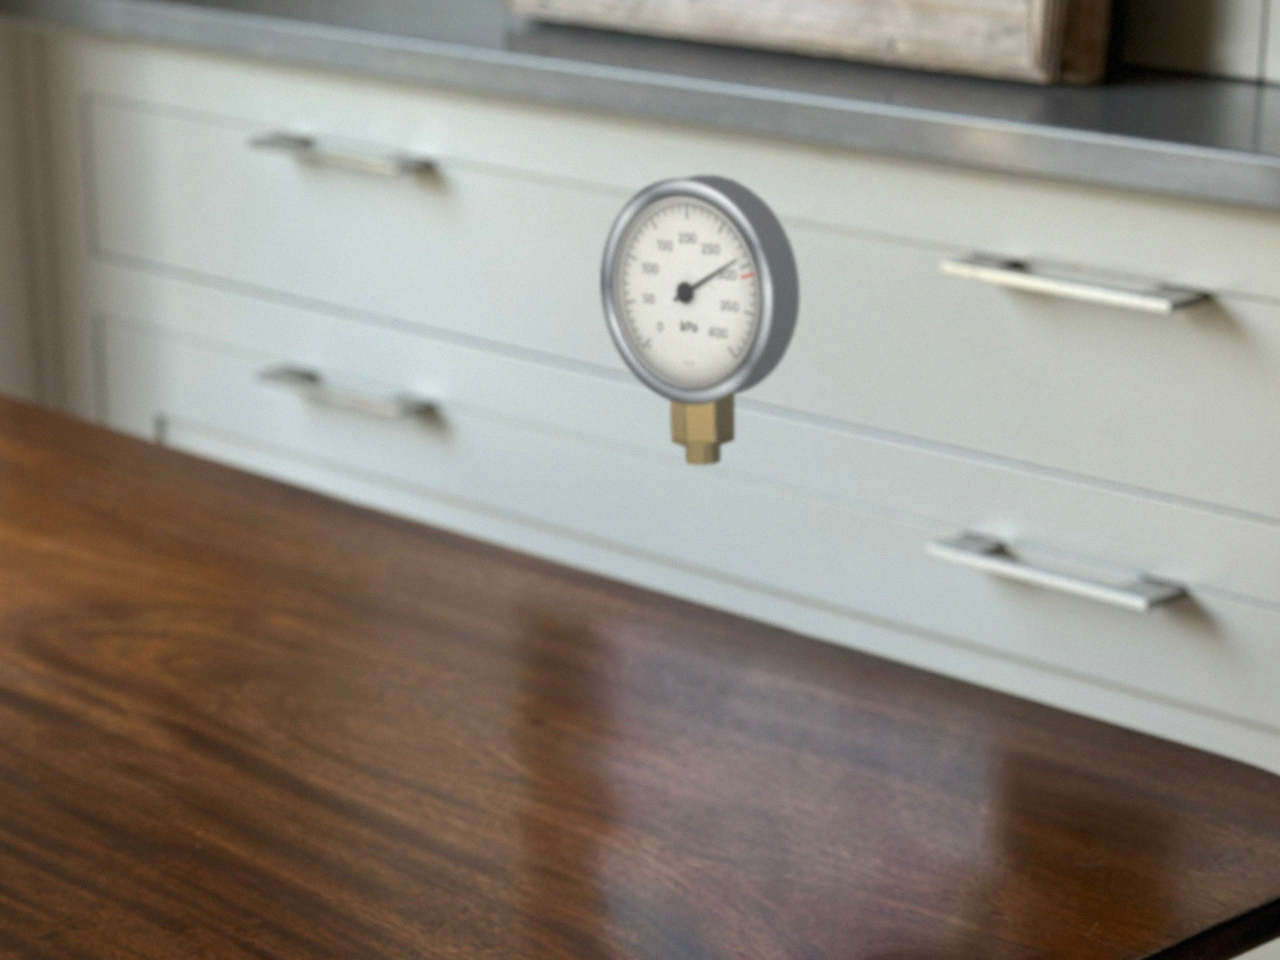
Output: 290
